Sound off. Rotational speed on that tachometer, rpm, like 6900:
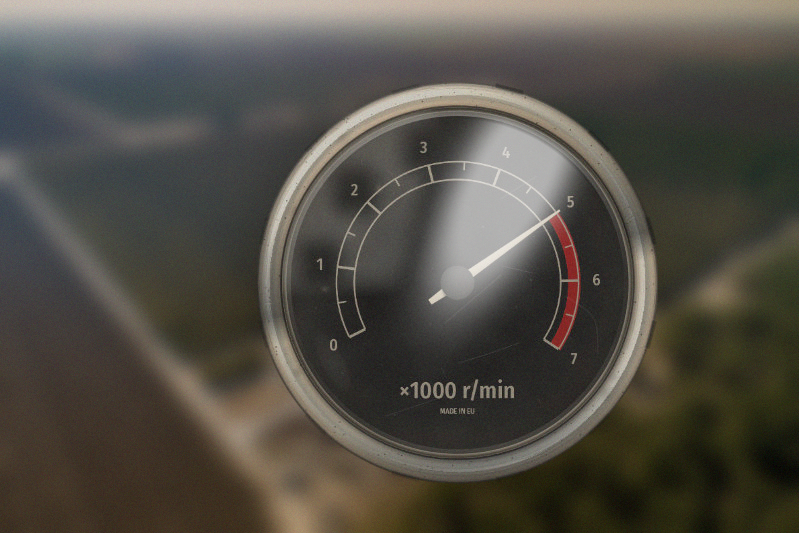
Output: 5000
